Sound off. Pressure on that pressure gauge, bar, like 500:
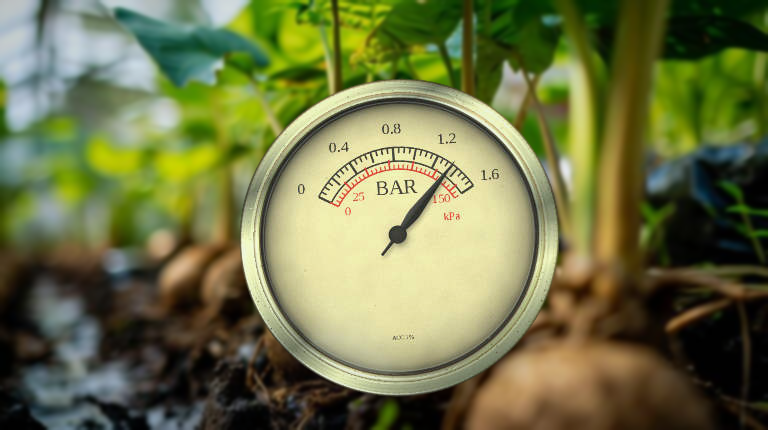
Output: 1.35
